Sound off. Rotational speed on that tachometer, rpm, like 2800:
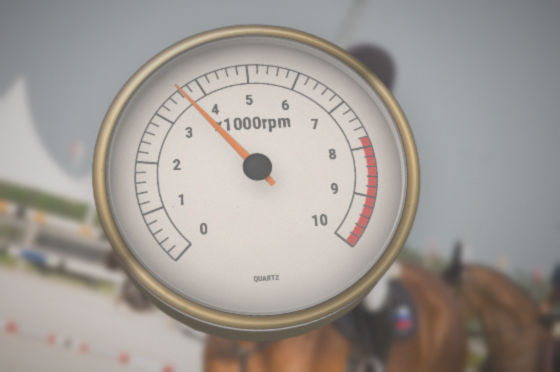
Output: 3600
